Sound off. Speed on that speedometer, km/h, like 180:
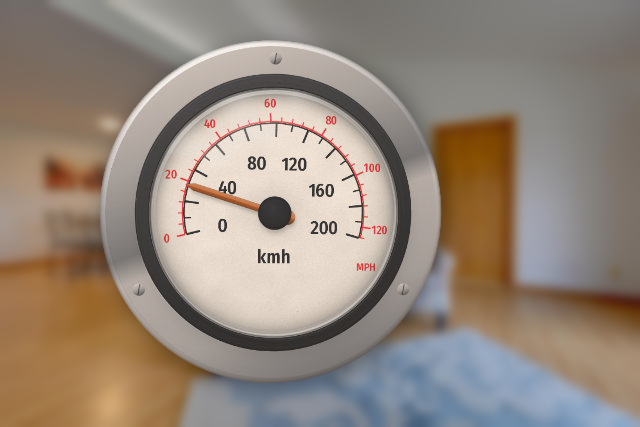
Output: 30
